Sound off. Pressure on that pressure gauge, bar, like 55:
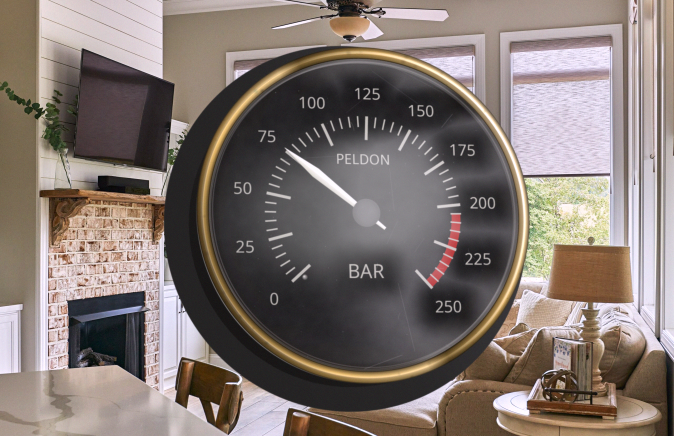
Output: 75
